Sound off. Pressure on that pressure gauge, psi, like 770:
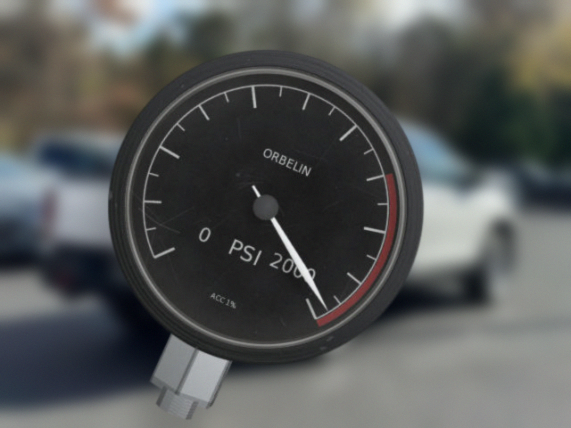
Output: 1950
